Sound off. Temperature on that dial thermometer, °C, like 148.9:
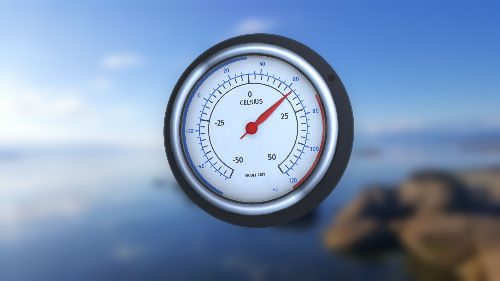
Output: 17.5
